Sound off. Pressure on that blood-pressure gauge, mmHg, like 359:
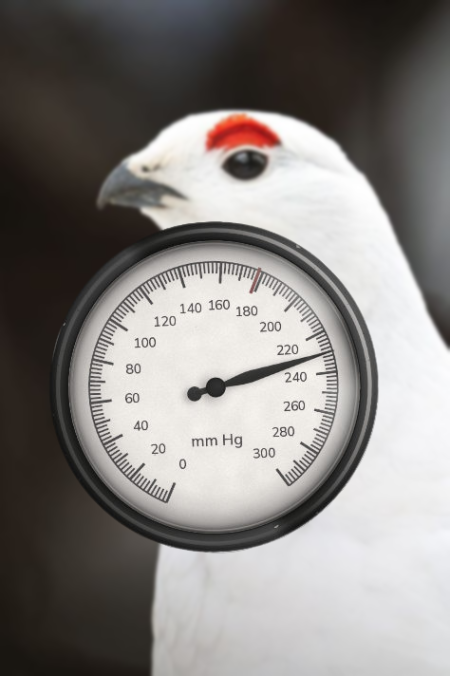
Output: 230
